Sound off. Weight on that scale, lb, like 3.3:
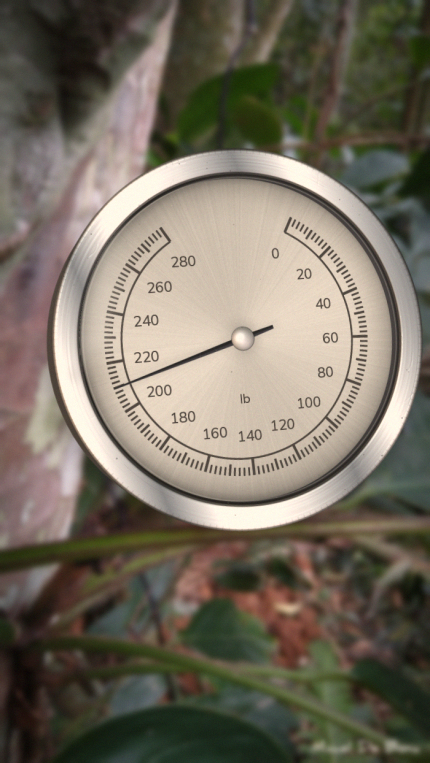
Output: 210
